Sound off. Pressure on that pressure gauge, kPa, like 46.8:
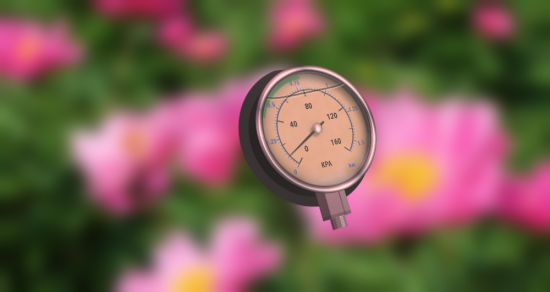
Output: 10
